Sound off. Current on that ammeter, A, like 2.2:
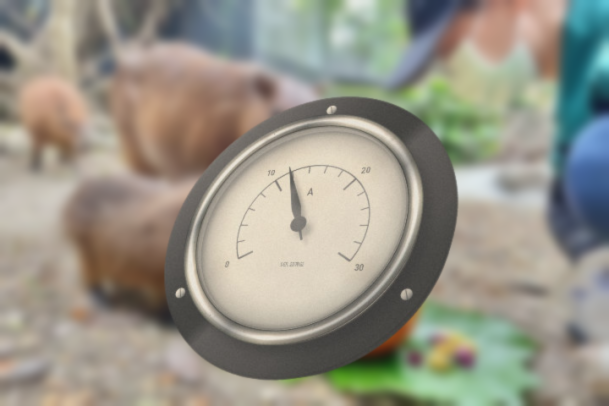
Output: 12
